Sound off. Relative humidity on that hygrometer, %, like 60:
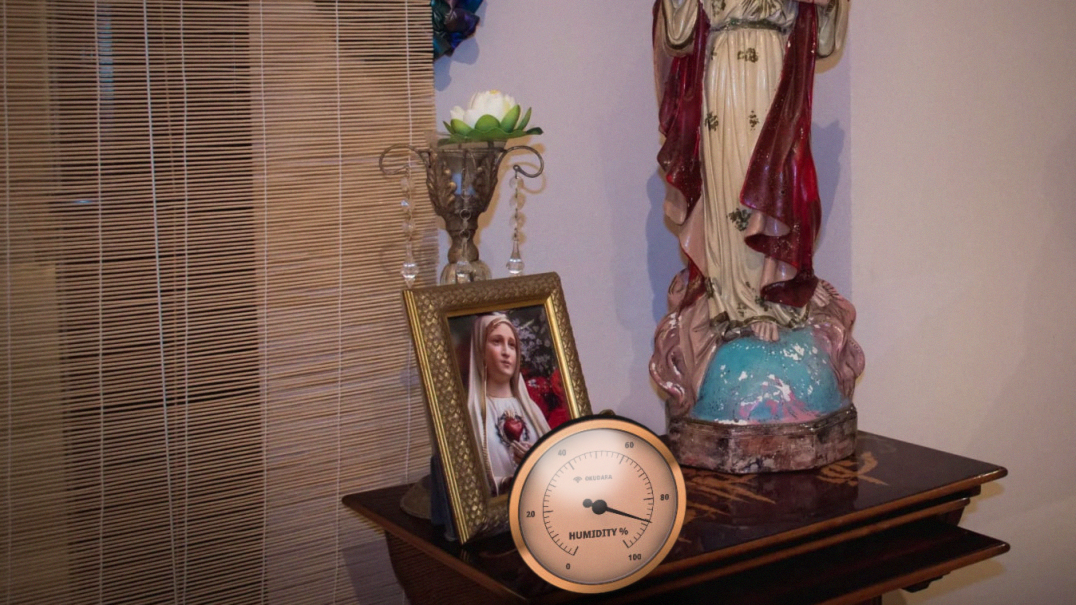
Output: 88
